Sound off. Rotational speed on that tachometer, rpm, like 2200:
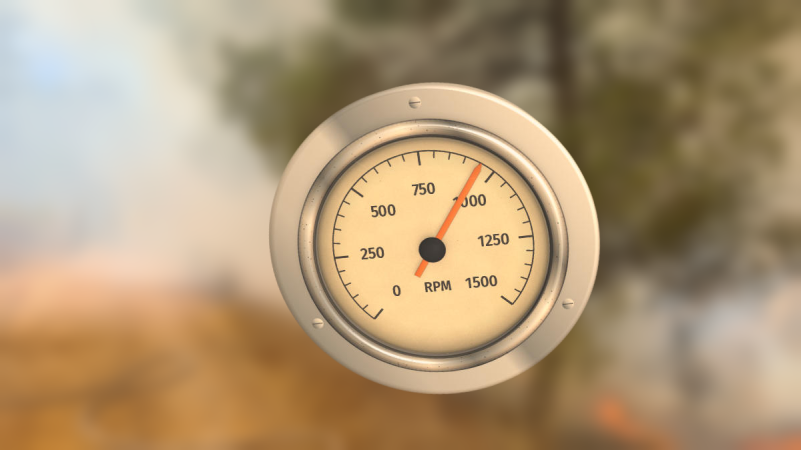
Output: 950
